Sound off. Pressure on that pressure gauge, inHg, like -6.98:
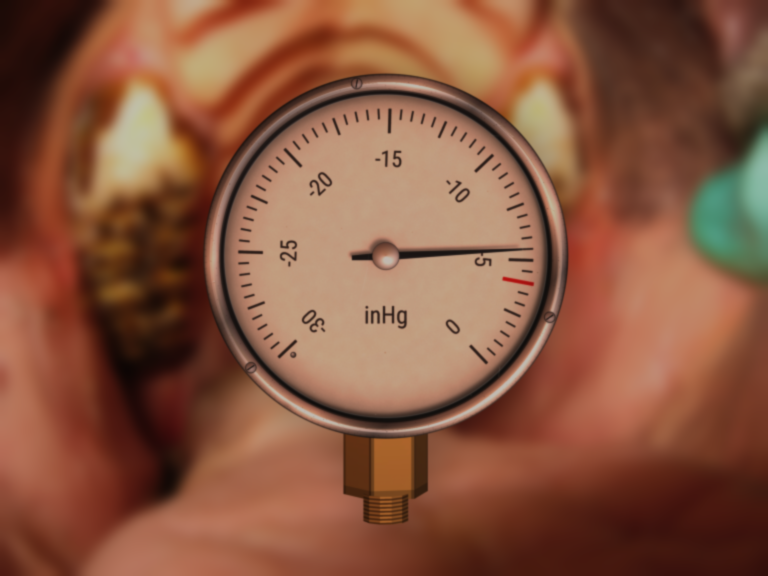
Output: -5.5
